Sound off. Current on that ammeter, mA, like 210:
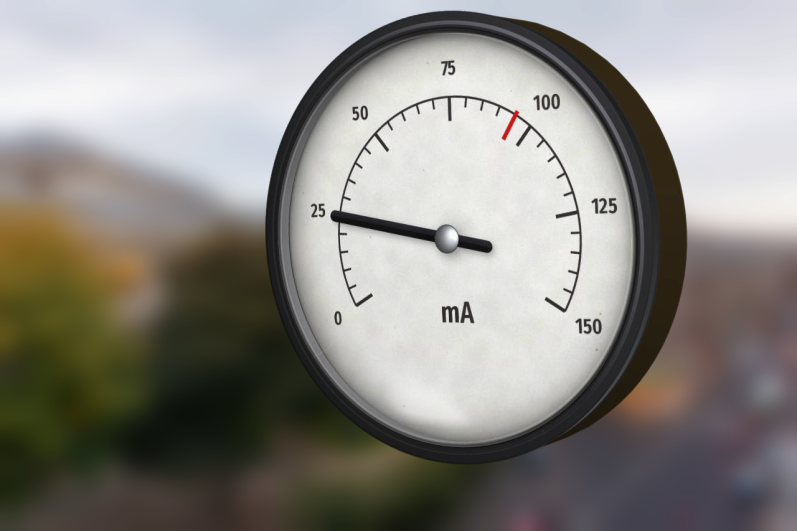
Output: 25
